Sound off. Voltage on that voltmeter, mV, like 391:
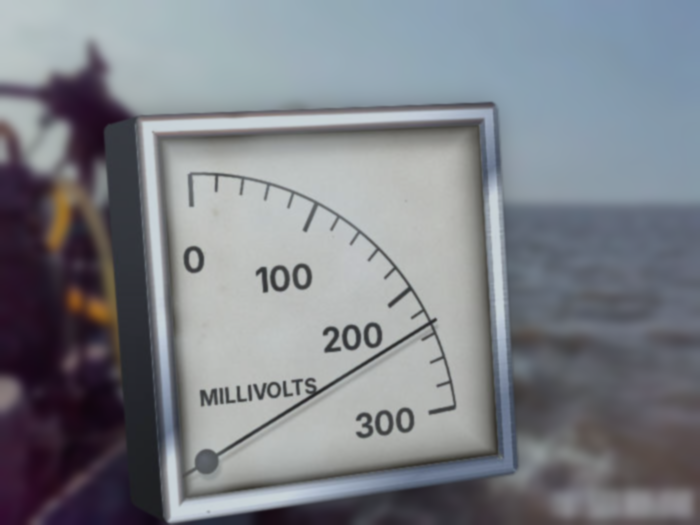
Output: 230
